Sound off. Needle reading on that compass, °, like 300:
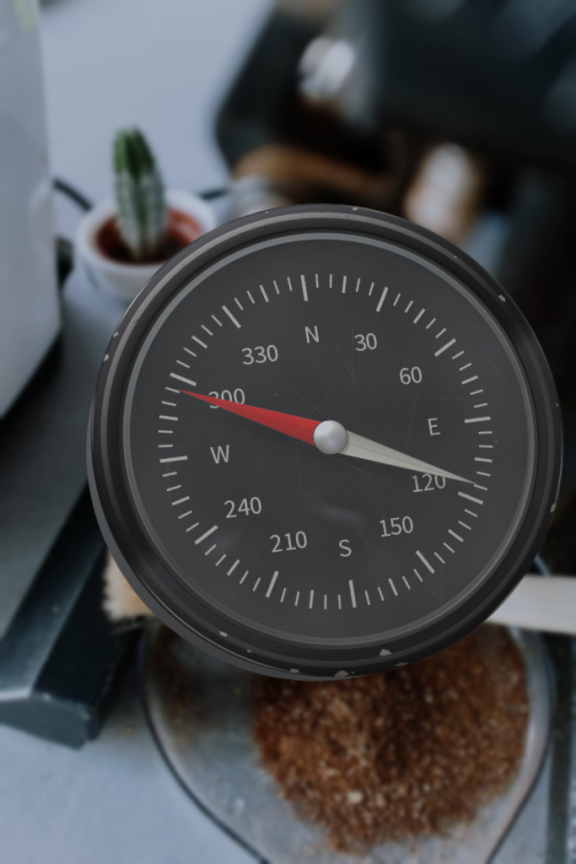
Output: 295
